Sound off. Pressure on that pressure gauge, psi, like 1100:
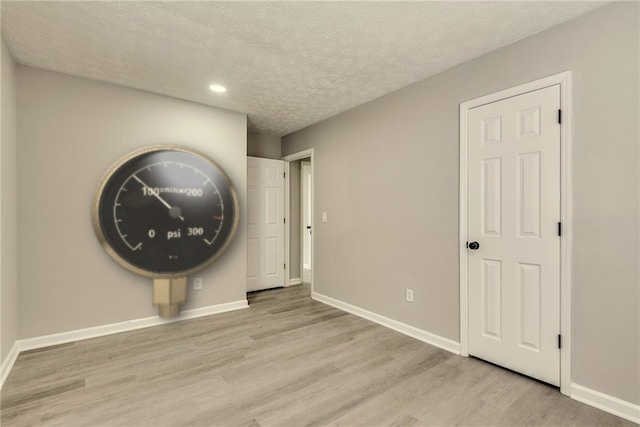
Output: 100
